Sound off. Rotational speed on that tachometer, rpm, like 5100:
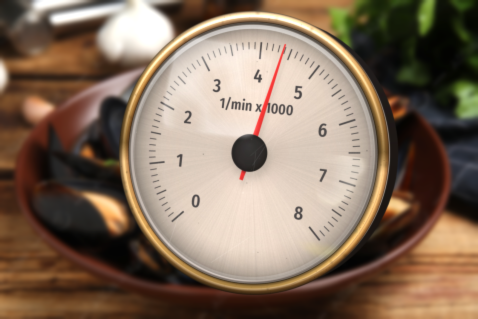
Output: 4400
